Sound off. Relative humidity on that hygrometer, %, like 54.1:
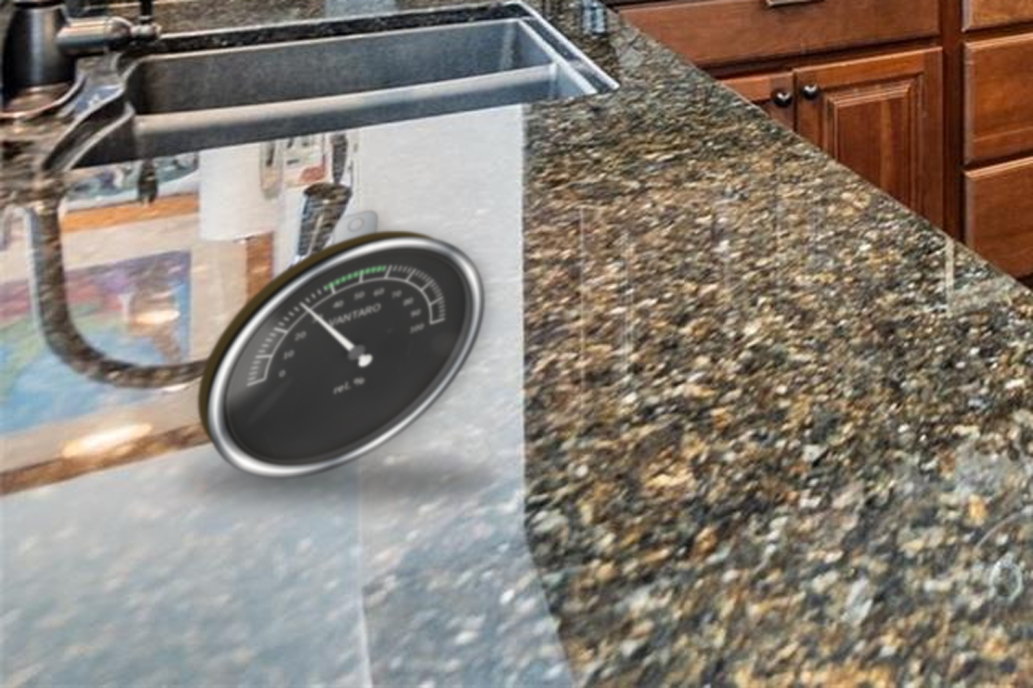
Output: 30
